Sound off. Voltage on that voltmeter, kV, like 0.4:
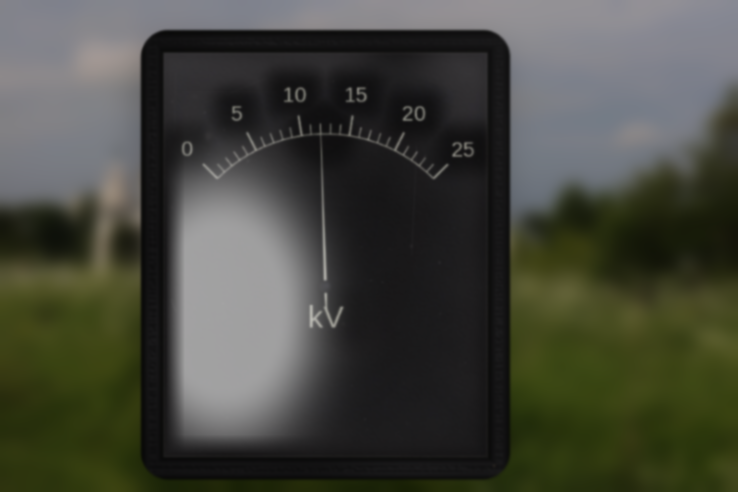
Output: 12
